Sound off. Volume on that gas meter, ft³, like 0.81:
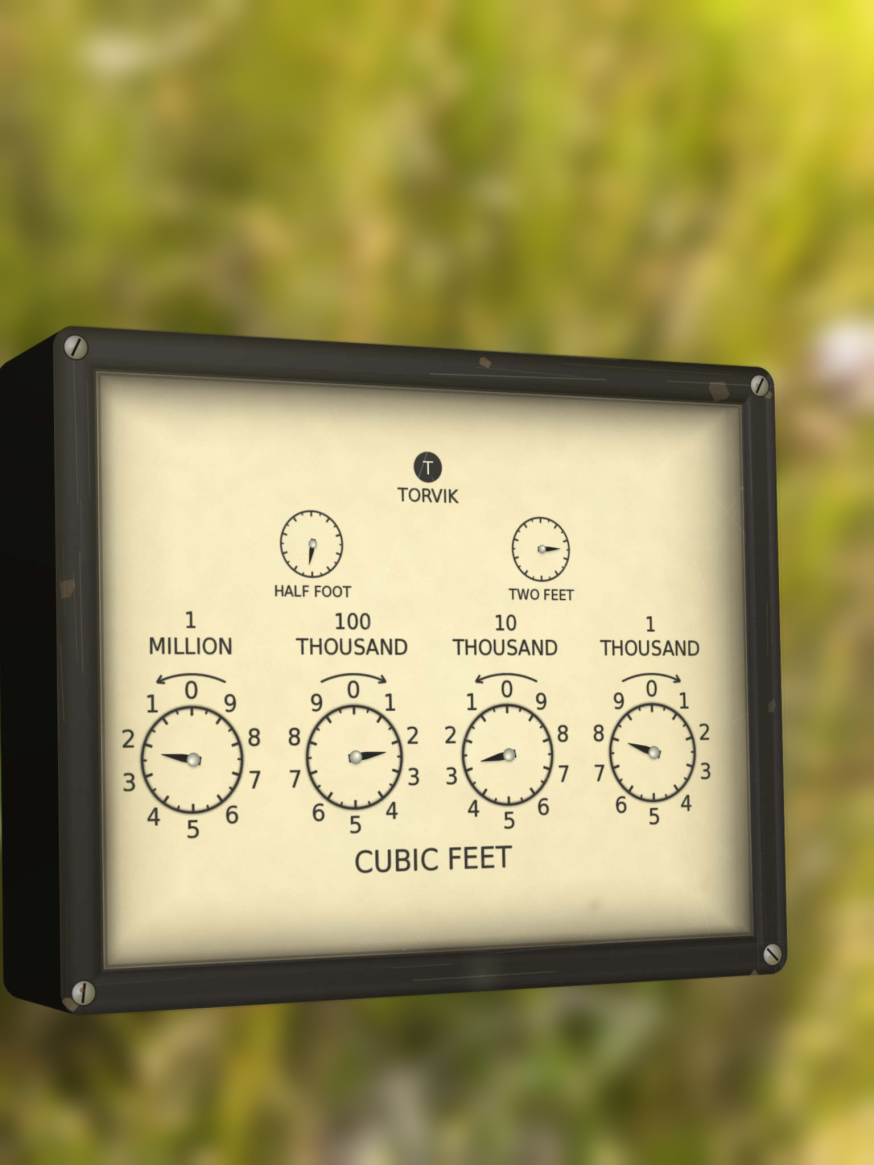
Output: 222800
